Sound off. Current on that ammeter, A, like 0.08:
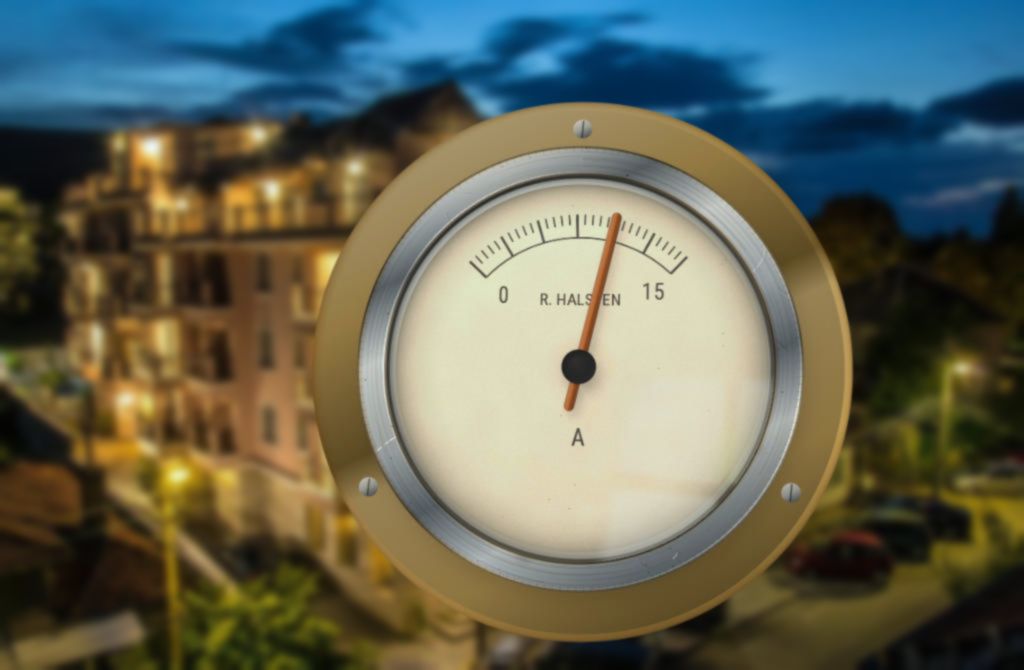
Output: 10
